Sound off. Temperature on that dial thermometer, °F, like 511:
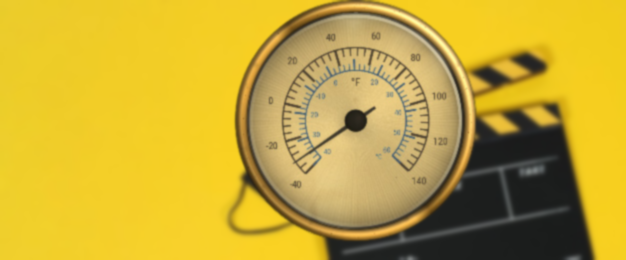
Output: -32
